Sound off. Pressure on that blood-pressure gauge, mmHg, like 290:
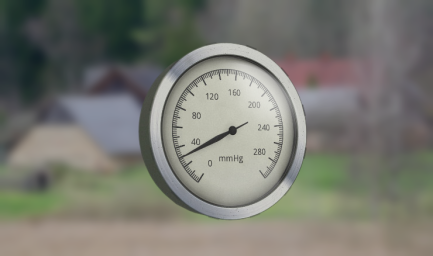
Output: 30
